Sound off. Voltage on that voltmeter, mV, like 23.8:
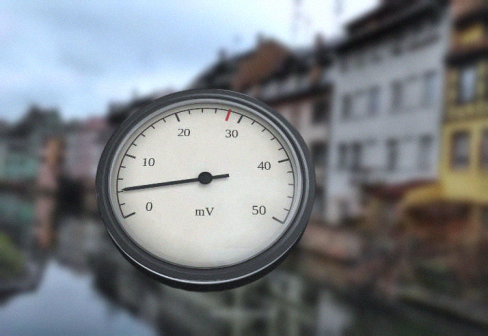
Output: 4
